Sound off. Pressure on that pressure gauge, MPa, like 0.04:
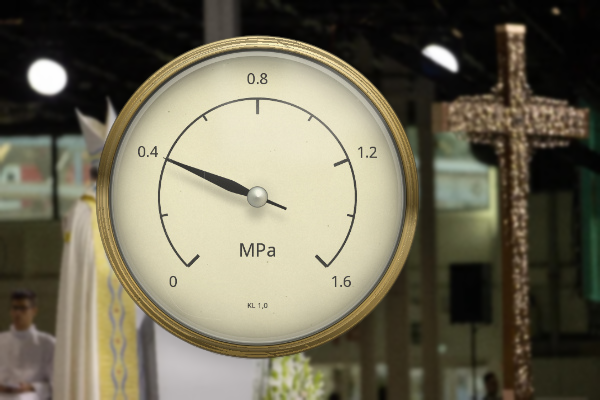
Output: 0.4
